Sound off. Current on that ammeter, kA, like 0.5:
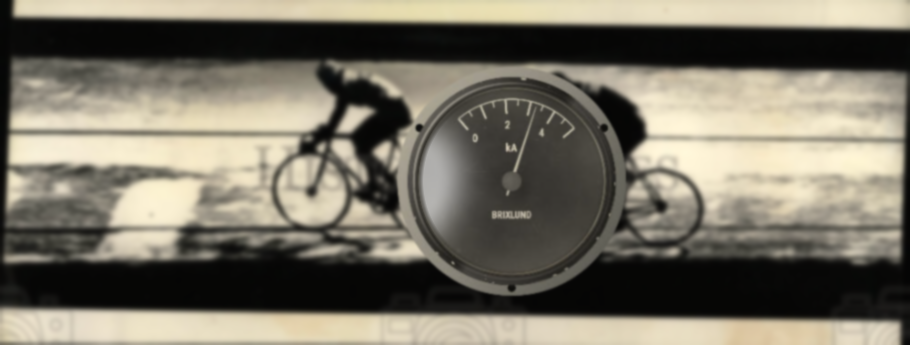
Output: 3.25
